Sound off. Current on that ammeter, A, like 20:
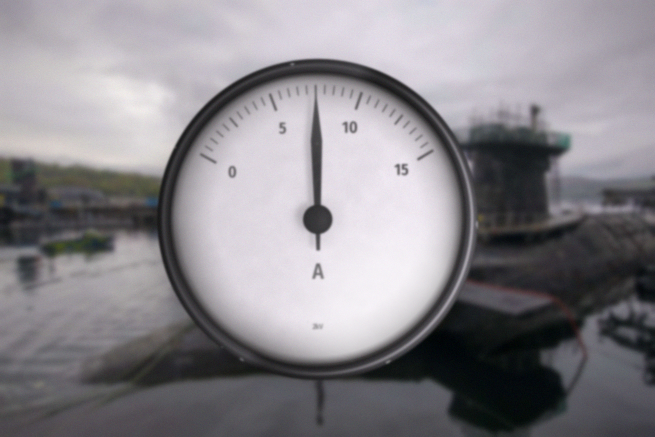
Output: 7.5
